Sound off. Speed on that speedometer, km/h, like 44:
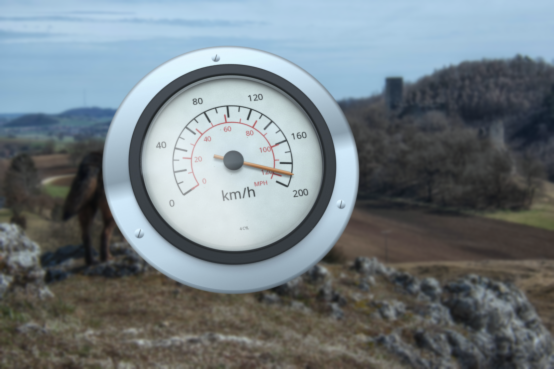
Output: 190
